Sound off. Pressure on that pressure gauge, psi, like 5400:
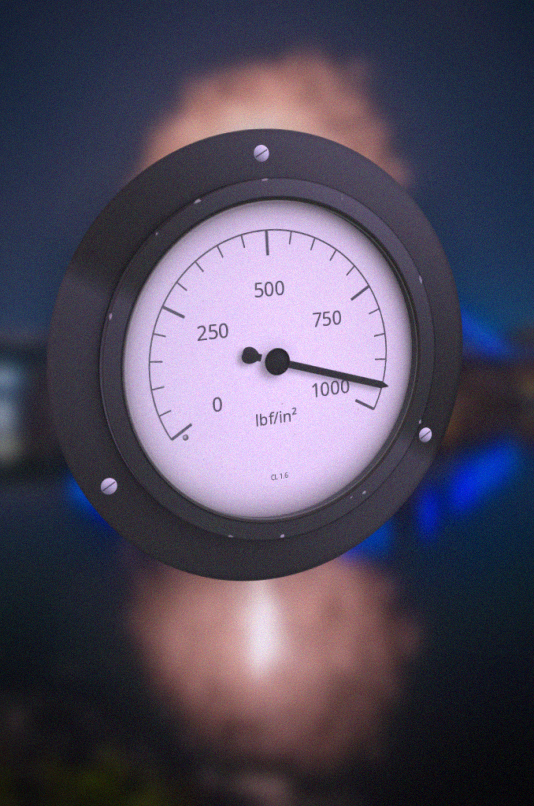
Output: 950
